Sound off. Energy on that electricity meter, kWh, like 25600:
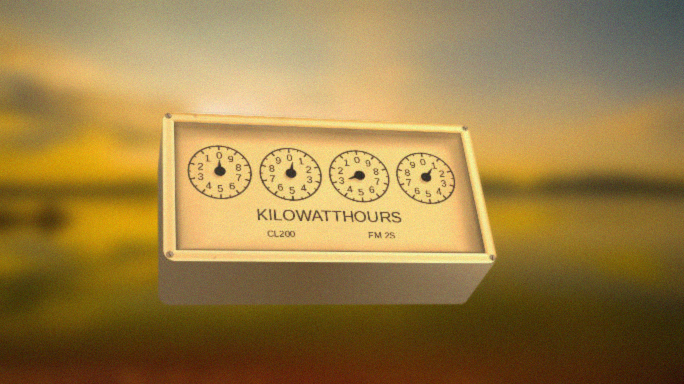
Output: 31
